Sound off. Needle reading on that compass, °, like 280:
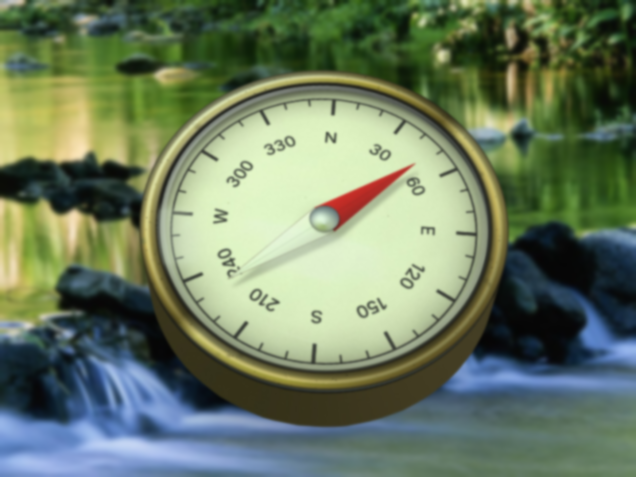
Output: 50
